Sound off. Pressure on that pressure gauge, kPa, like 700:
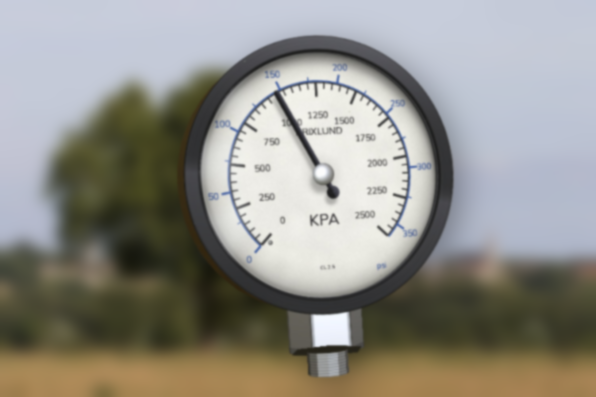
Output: 1000
